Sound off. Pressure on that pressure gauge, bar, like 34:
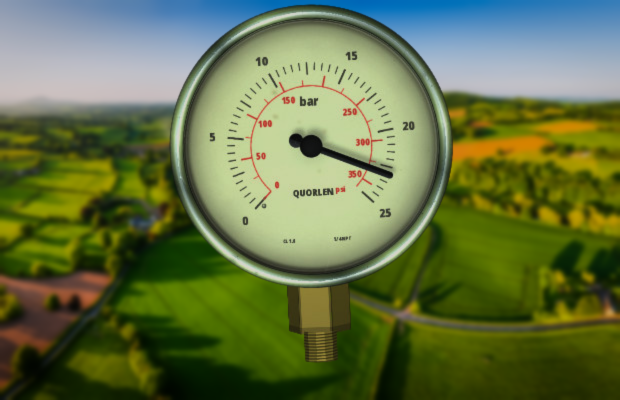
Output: 23
